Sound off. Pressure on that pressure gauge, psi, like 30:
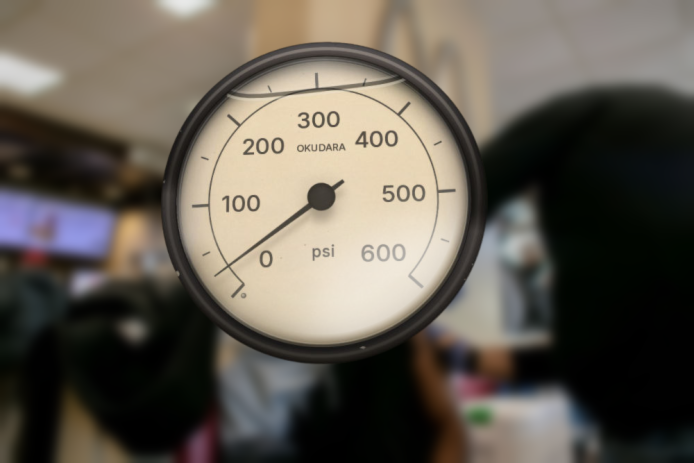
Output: 25
